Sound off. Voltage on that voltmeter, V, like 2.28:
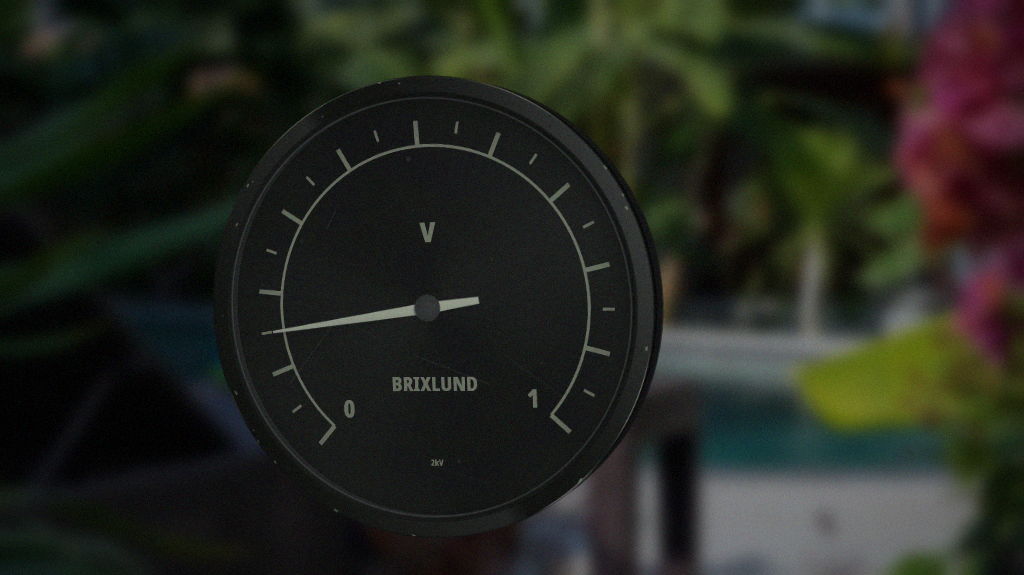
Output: 0.15
